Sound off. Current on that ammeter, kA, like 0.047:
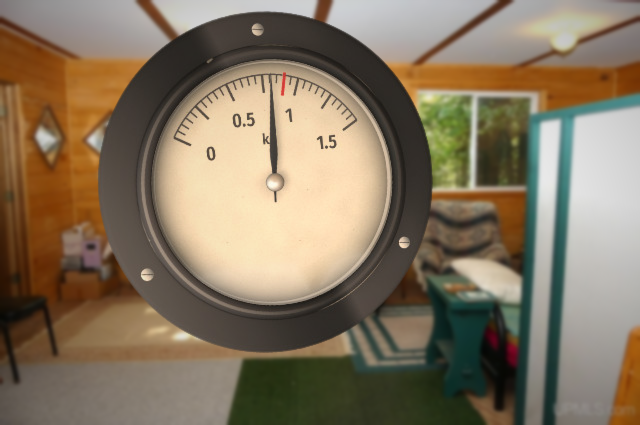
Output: 0.8
